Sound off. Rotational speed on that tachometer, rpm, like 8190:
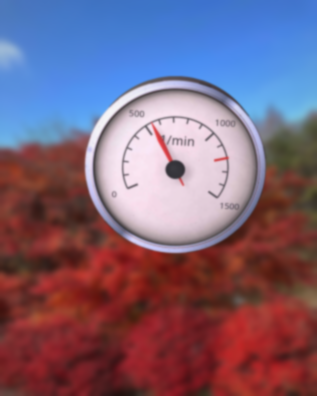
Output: 550
